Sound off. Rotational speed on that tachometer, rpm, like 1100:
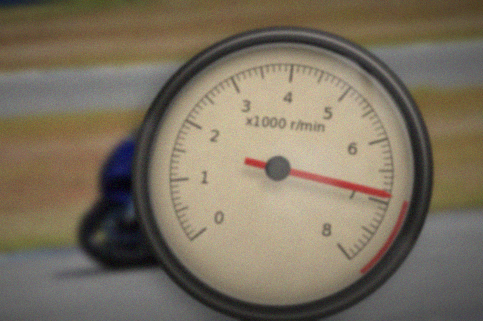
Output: 6900
